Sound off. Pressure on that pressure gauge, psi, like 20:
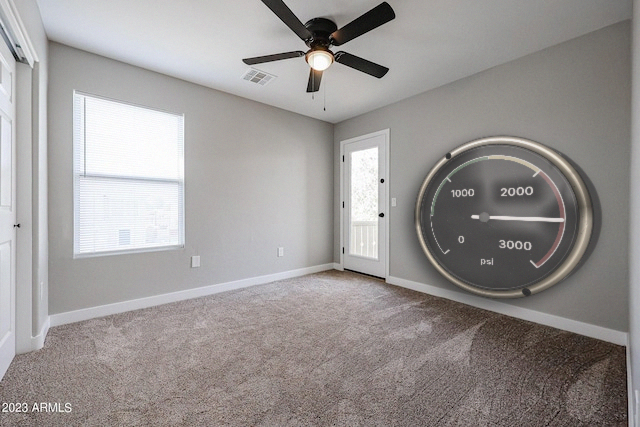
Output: 2500
